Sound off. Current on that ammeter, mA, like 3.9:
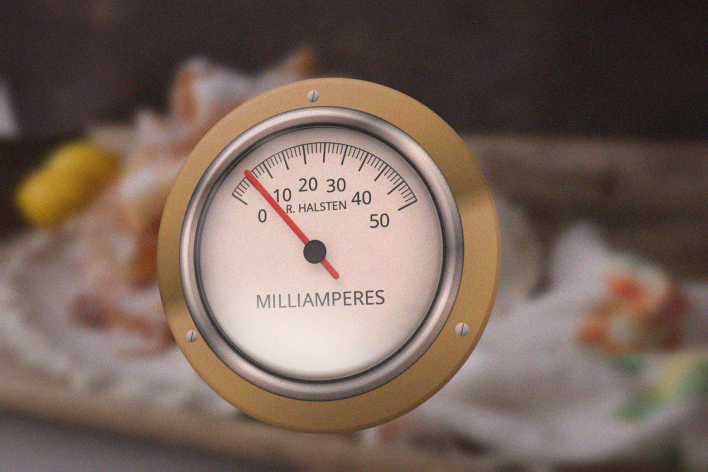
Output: 6
